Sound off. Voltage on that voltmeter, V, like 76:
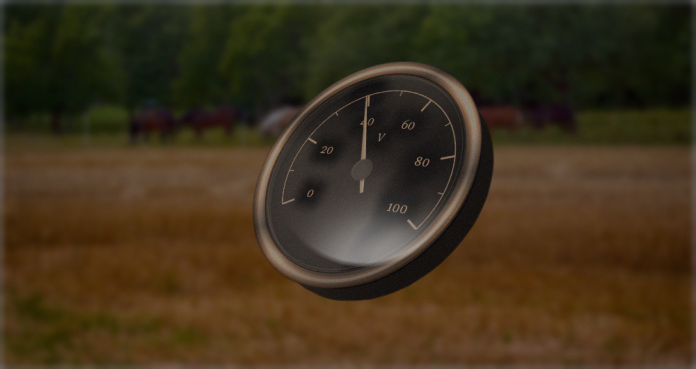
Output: 40
